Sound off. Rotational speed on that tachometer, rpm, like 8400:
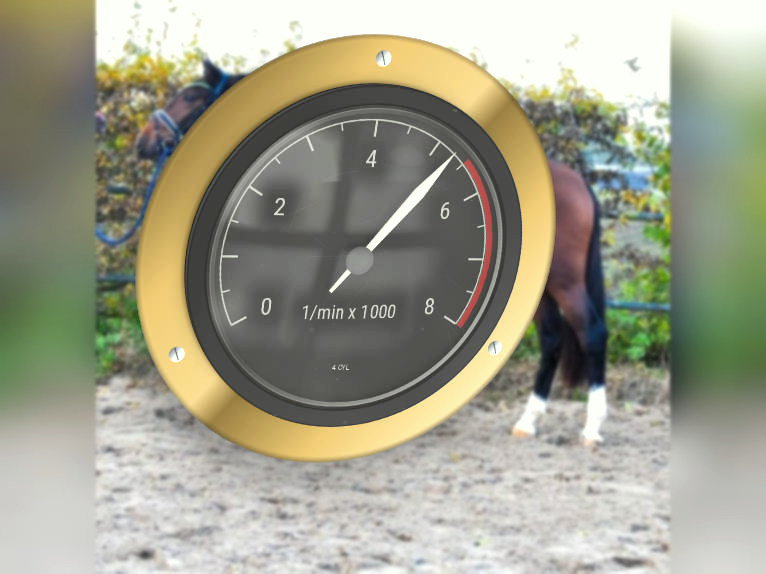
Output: 5250
